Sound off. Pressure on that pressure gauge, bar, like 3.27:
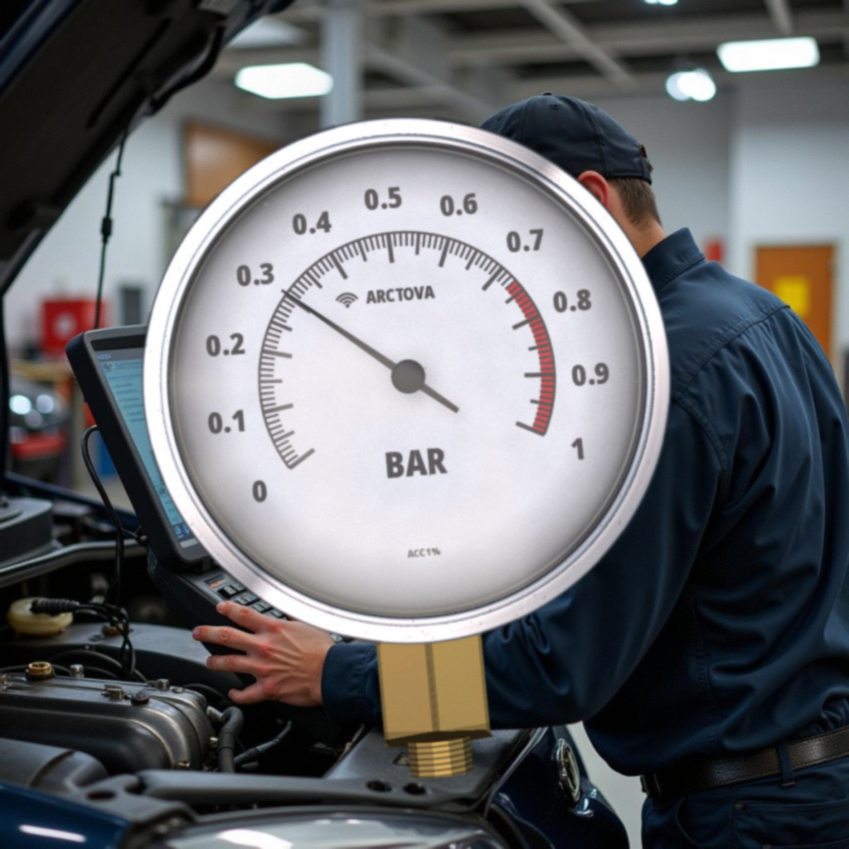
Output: 0.3
